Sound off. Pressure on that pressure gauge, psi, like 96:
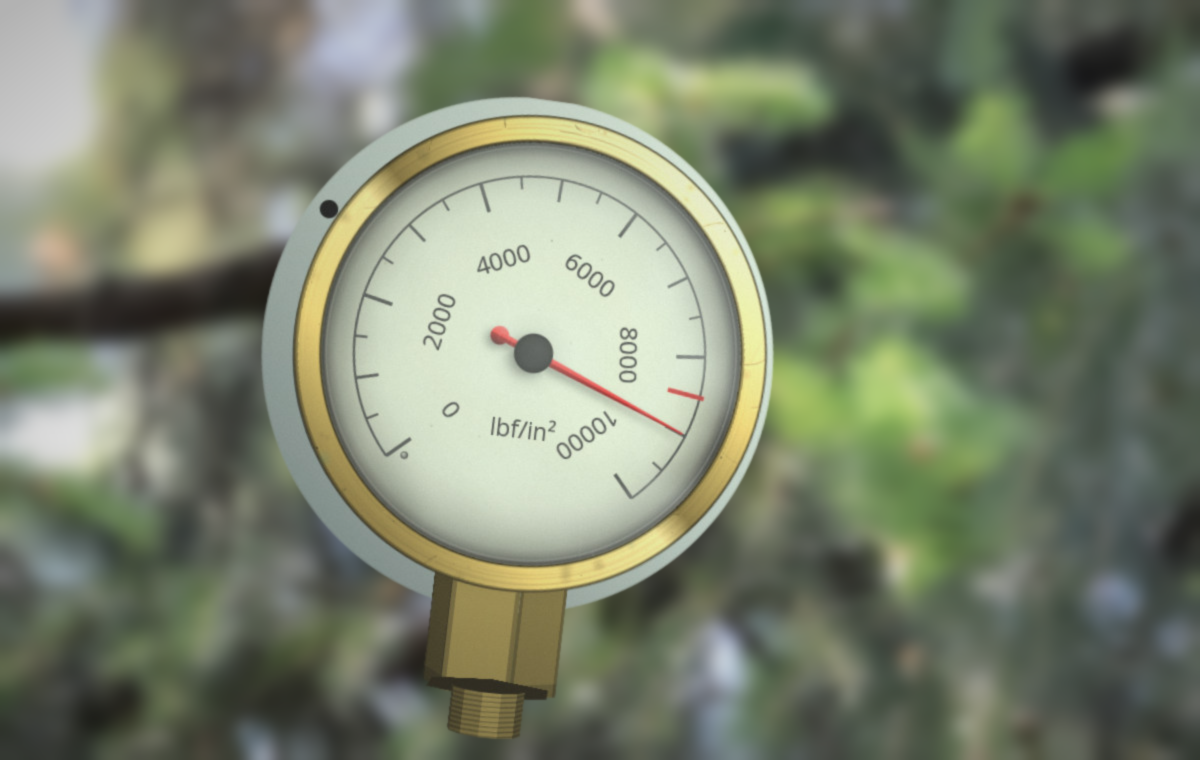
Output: 9000
